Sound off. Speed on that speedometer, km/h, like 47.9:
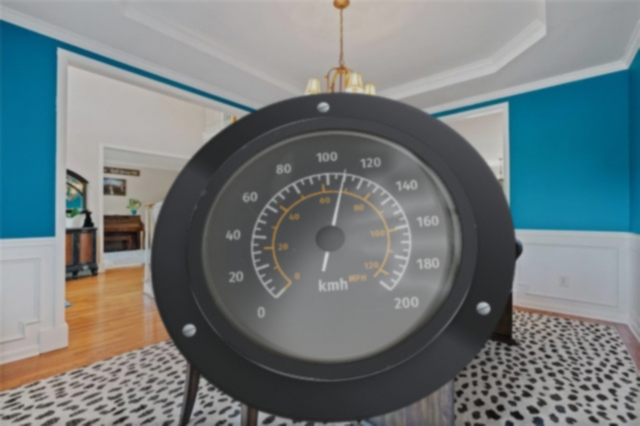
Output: 110
